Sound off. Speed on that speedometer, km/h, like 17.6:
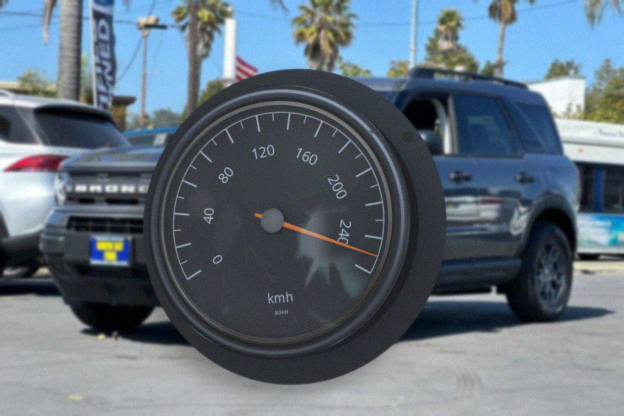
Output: 250
